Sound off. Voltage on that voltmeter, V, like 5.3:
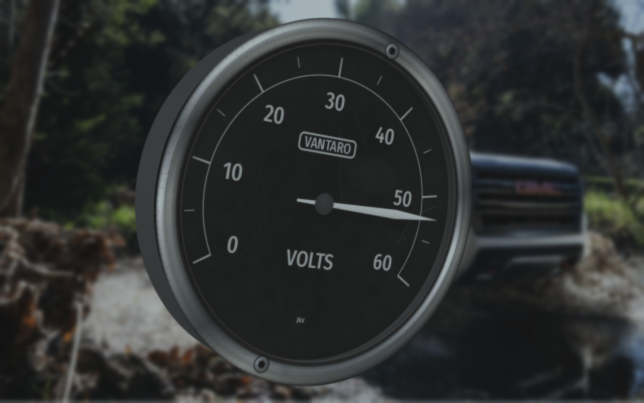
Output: 52.5
